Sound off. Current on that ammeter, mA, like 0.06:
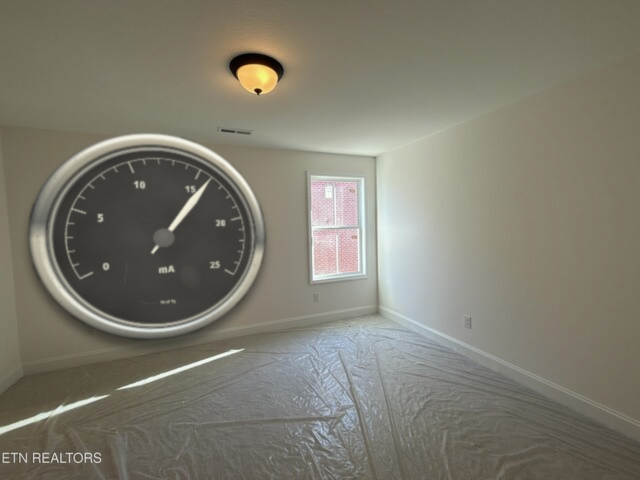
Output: 16
